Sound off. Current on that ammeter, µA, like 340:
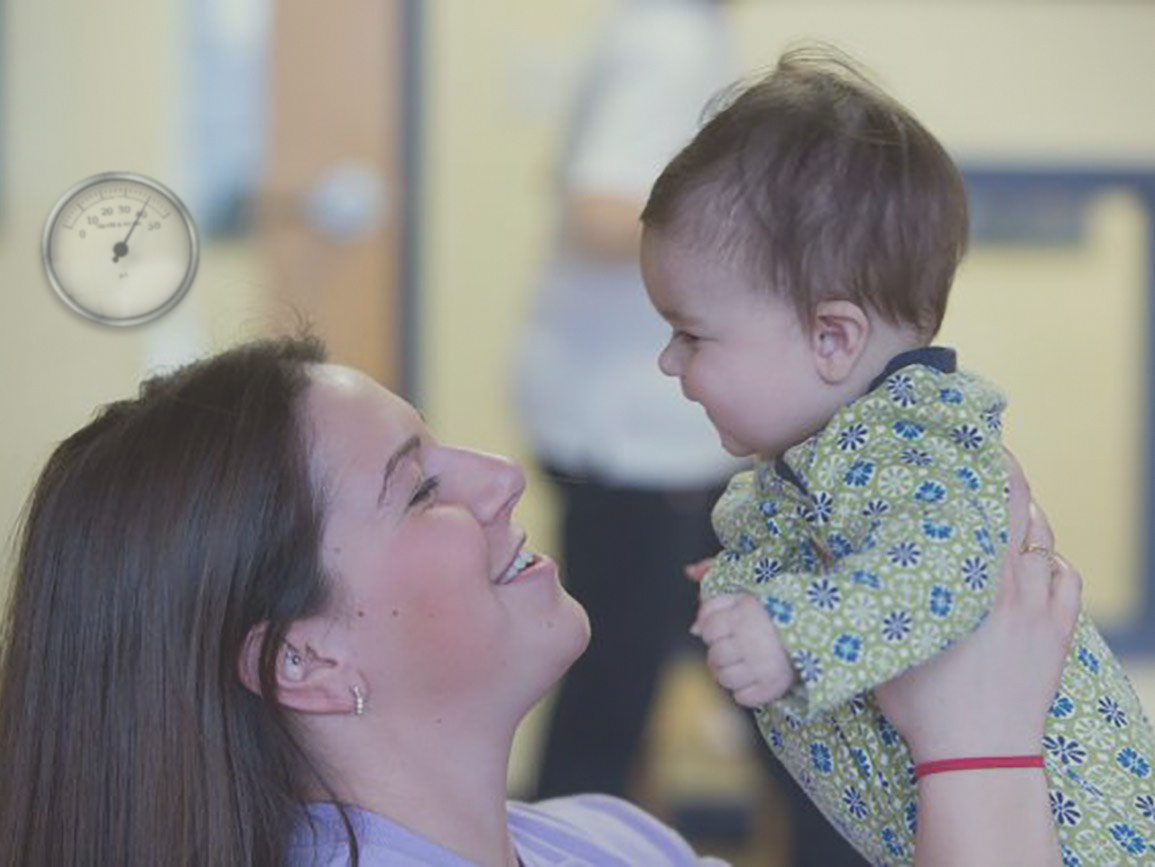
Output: 40
